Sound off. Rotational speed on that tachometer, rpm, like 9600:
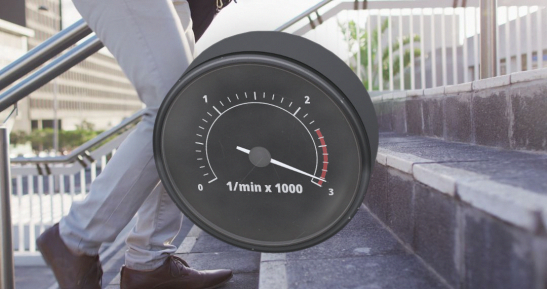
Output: 2900
